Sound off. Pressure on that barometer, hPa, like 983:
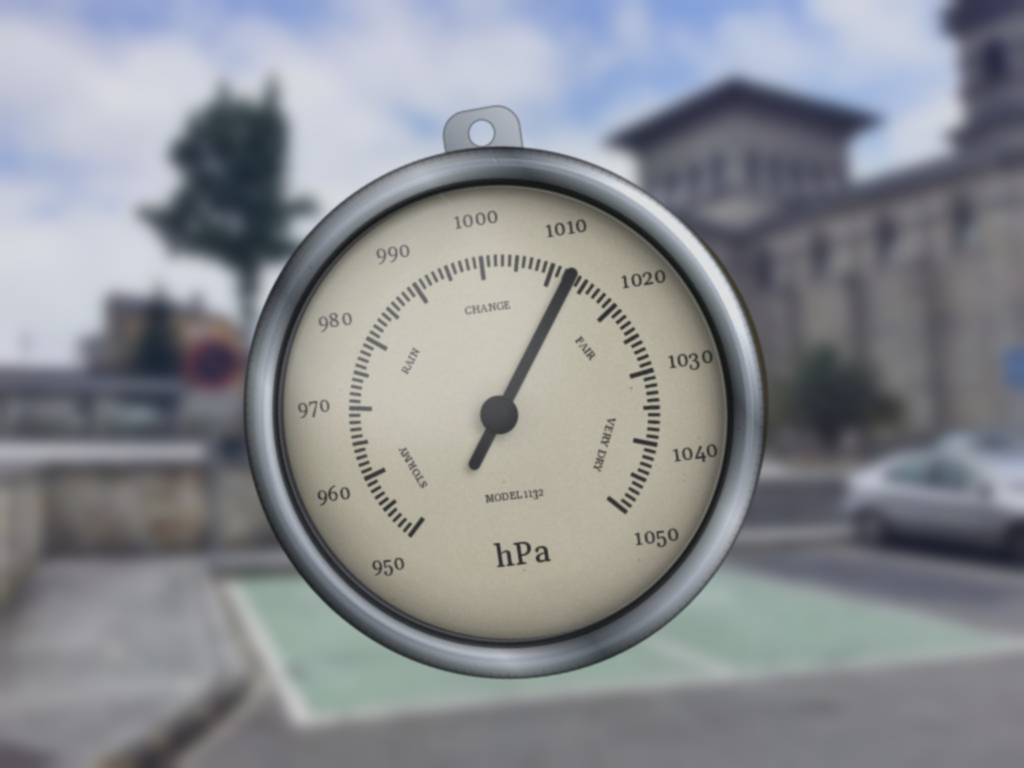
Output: 1013
